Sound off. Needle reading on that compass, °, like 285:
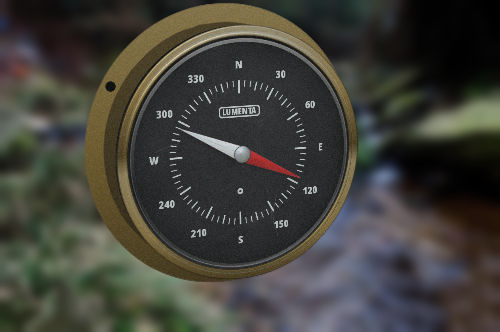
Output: 115
